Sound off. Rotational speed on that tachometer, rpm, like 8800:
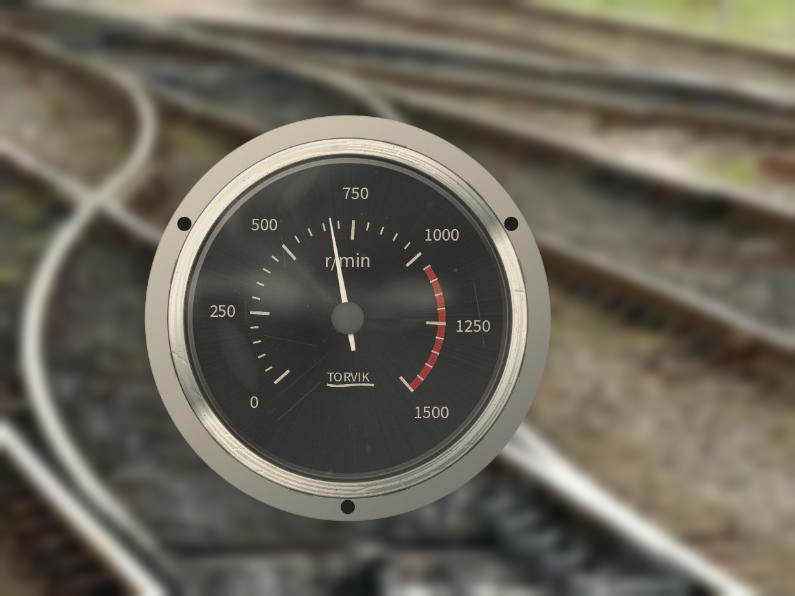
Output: 675
